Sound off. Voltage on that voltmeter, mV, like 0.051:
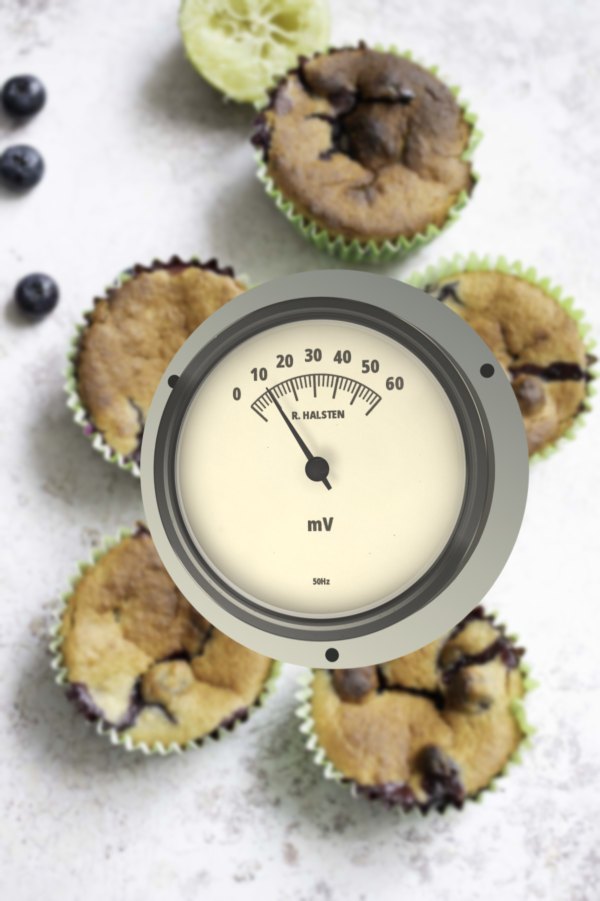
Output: 10
